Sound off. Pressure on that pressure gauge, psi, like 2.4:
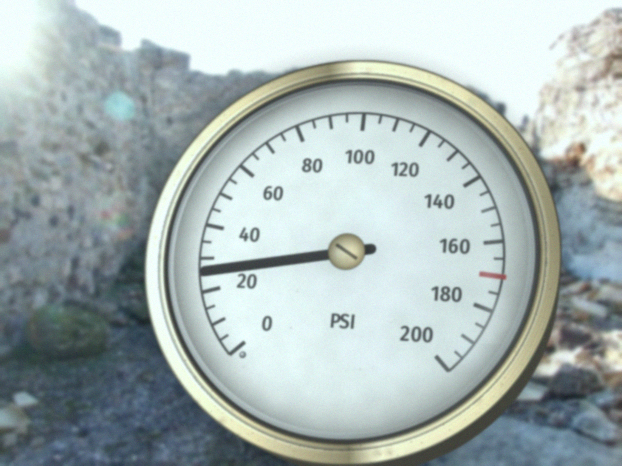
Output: 25
